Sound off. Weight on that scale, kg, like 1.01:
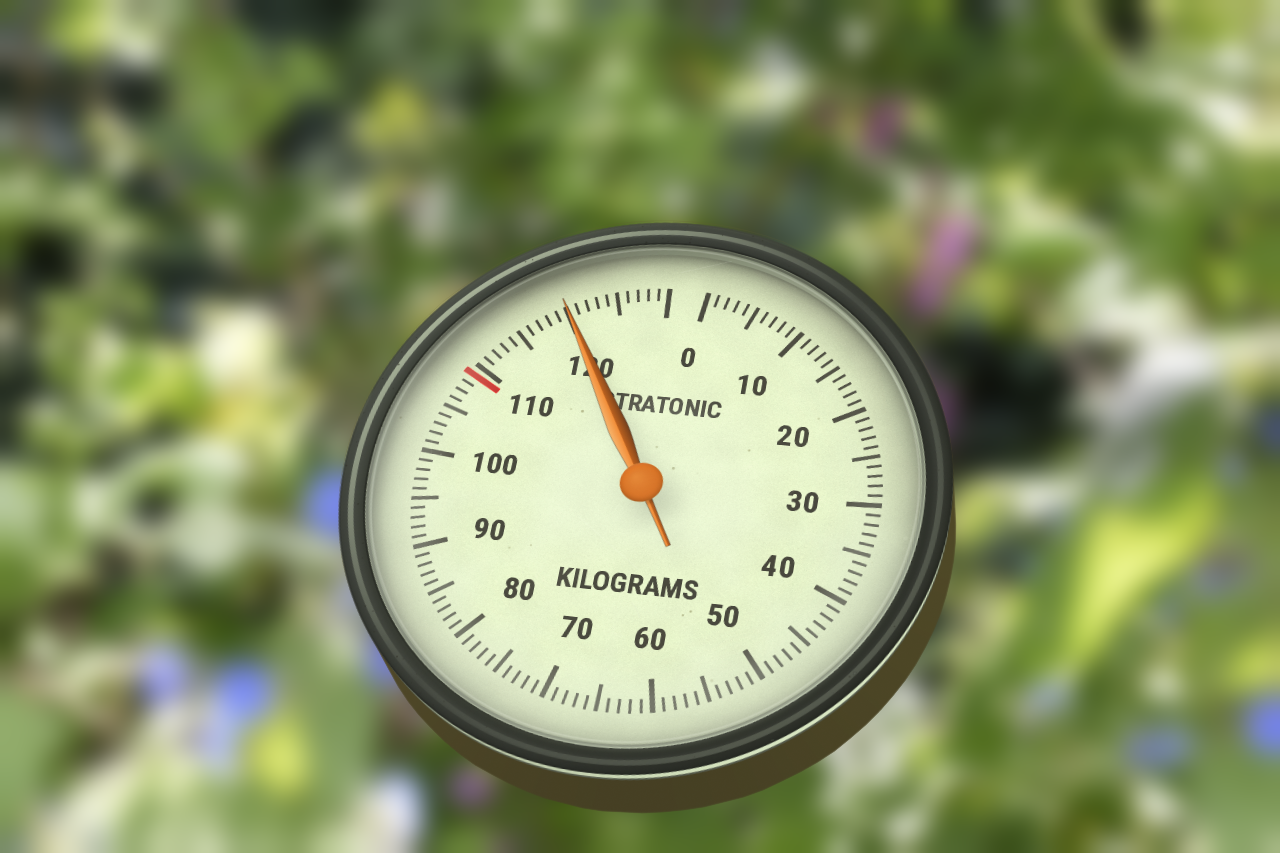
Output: 120
